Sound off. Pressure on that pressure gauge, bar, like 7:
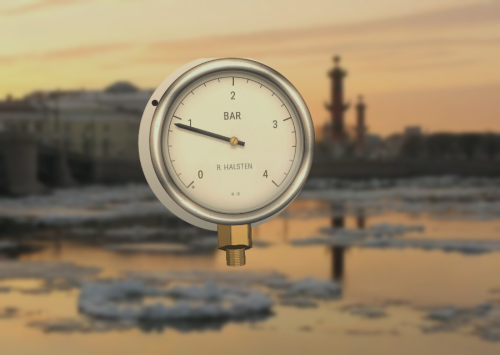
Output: 0.9
